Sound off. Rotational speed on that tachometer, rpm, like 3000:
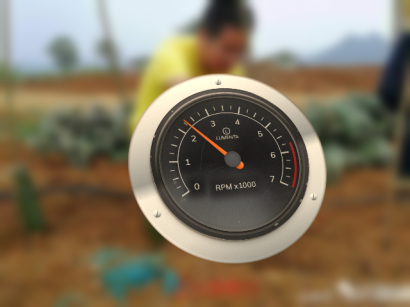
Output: 2250
